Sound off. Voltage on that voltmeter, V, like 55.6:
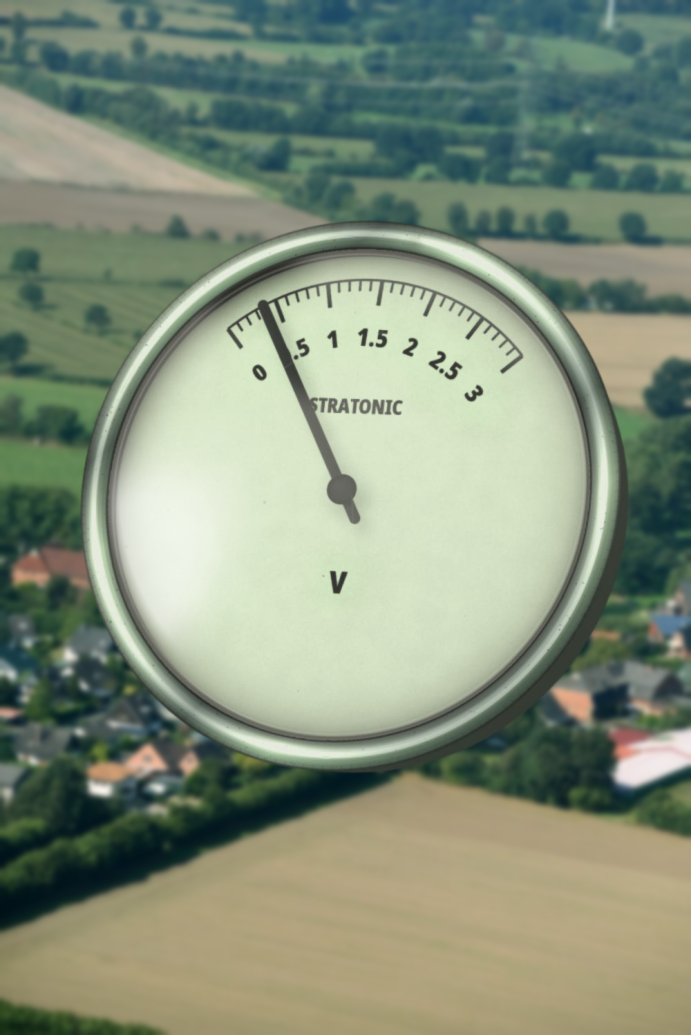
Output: 0.4
